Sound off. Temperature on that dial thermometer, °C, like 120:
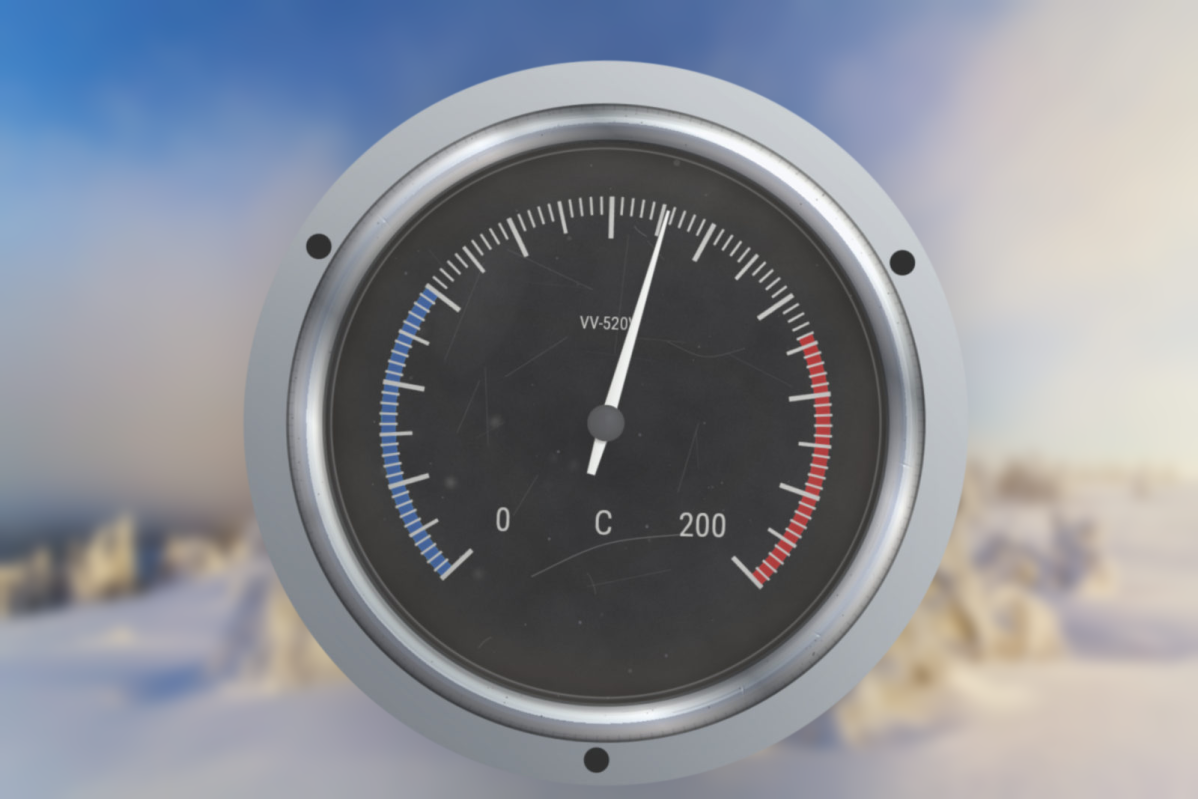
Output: 111
